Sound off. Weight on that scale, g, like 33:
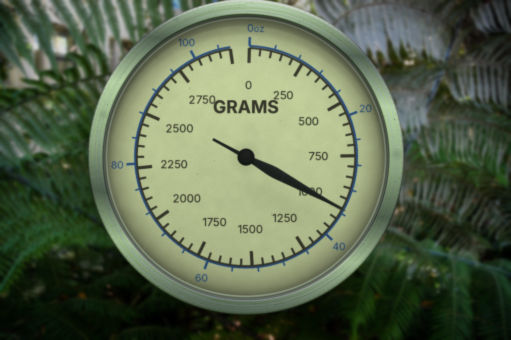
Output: 1000
